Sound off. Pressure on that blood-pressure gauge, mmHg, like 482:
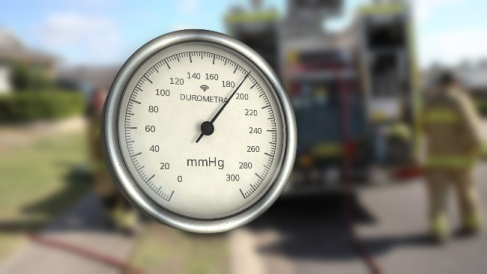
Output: 190
